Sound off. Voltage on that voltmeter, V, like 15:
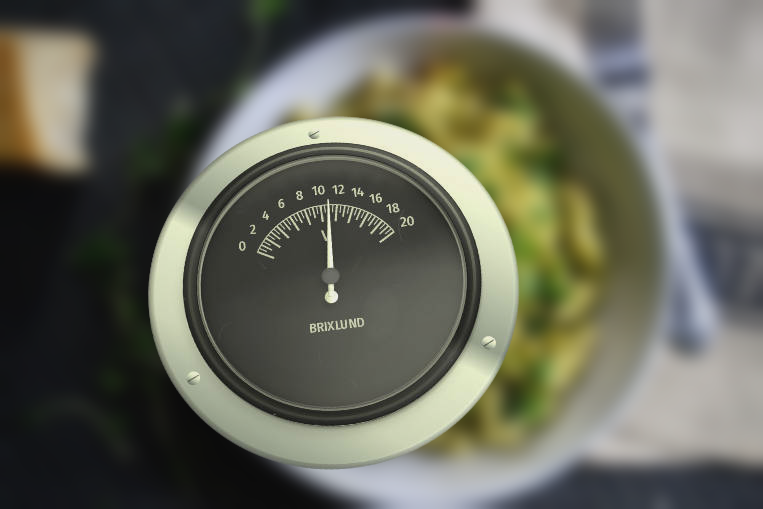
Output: 11
